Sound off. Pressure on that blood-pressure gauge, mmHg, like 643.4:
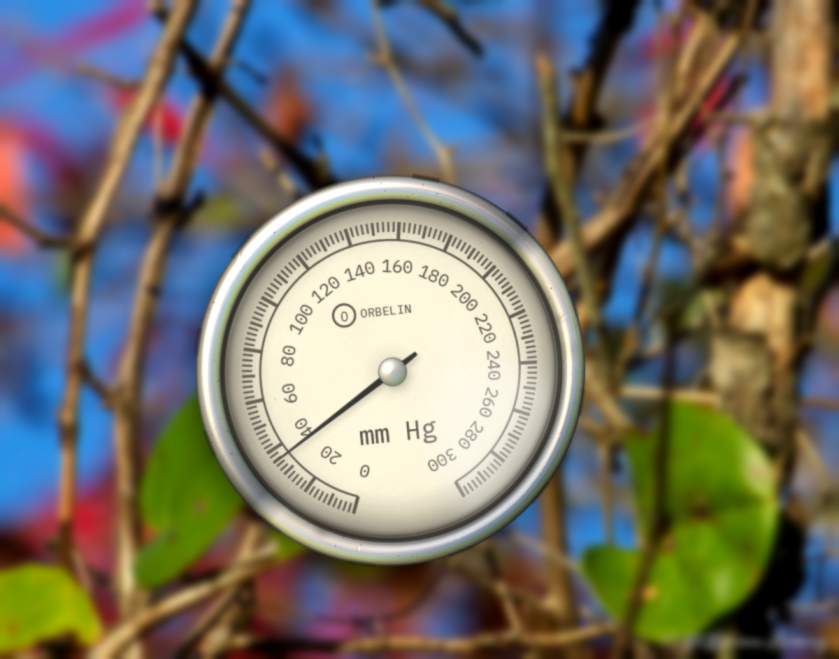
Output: 36
